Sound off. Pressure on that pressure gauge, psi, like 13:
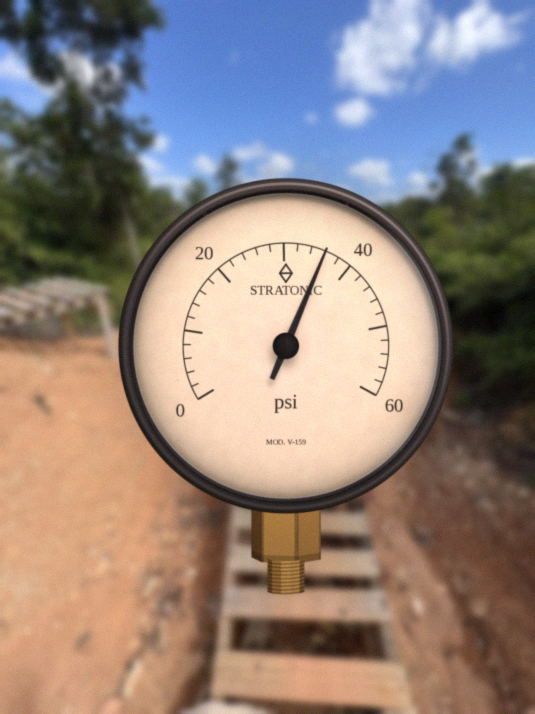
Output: 36
